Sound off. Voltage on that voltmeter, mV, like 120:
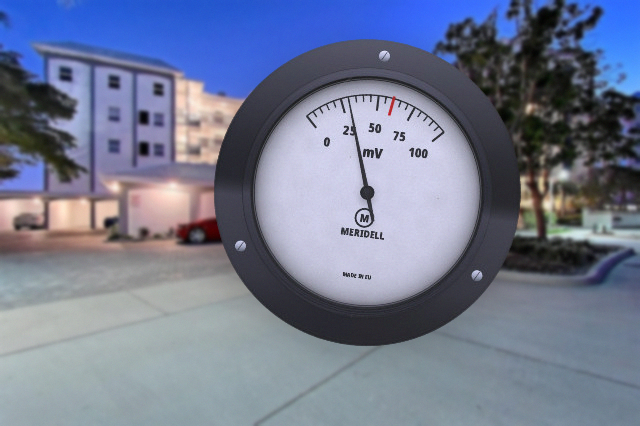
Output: 30
